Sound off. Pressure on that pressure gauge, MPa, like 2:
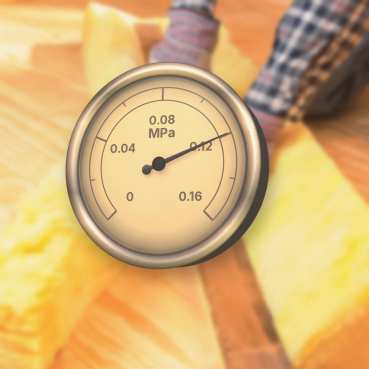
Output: 0.12
